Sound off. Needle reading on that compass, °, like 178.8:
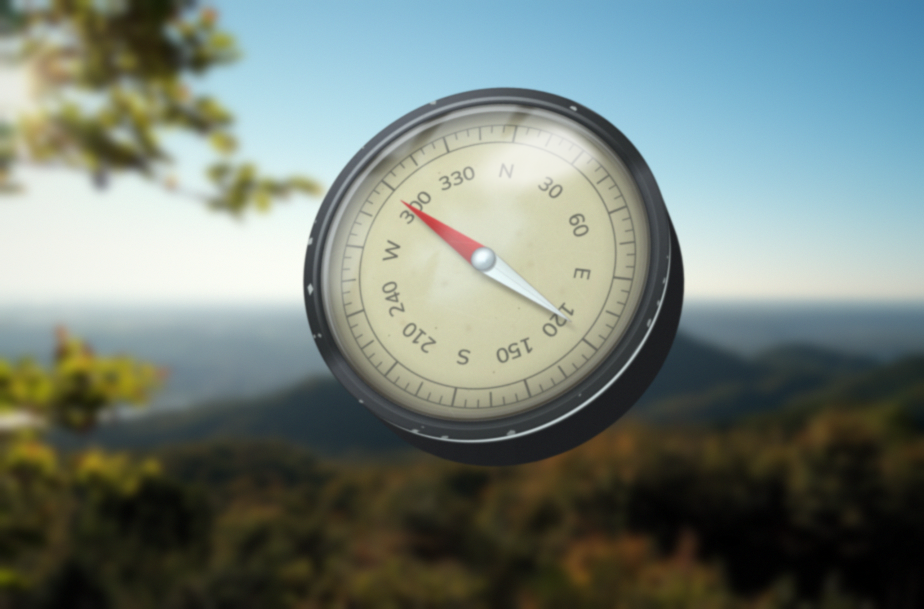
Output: 297.5
